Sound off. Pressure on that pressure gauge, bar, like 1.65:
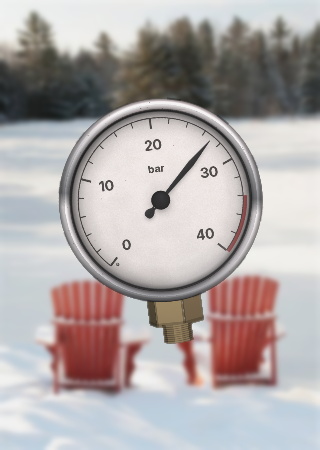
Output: 27
